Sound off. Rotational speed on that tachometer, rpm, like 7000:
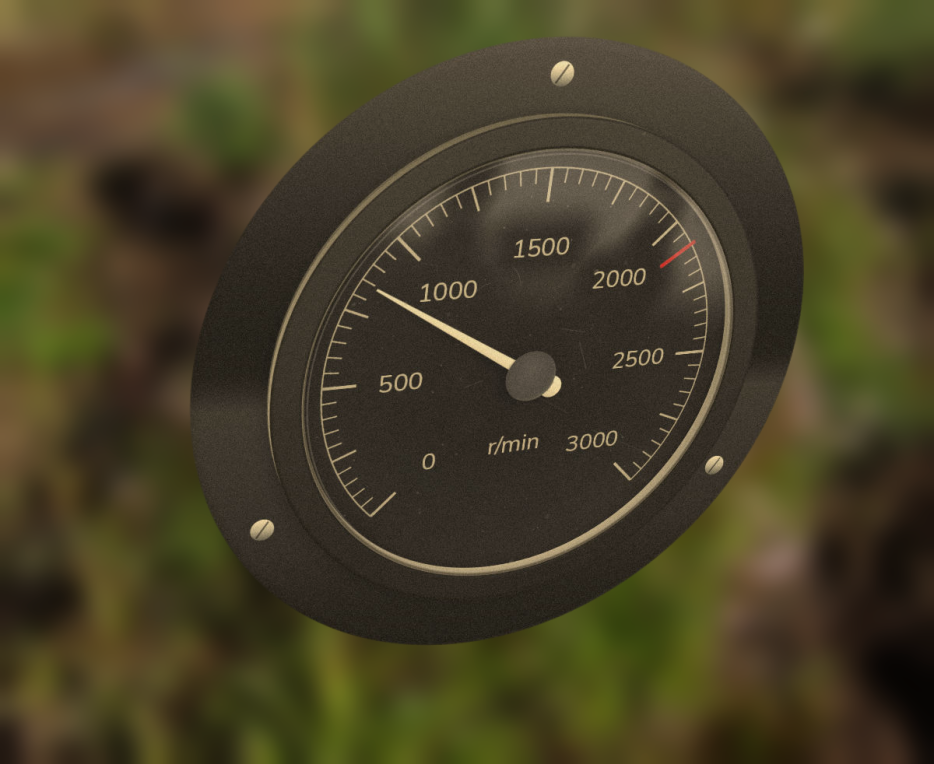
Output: 850
